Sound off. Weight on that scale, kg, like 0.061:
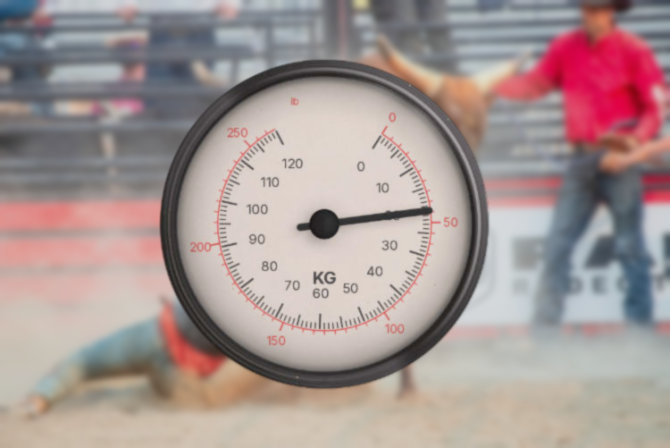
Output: 20
